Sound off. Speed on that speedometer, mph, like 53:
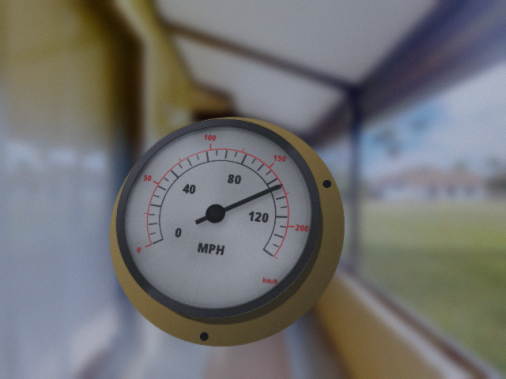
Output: 105
